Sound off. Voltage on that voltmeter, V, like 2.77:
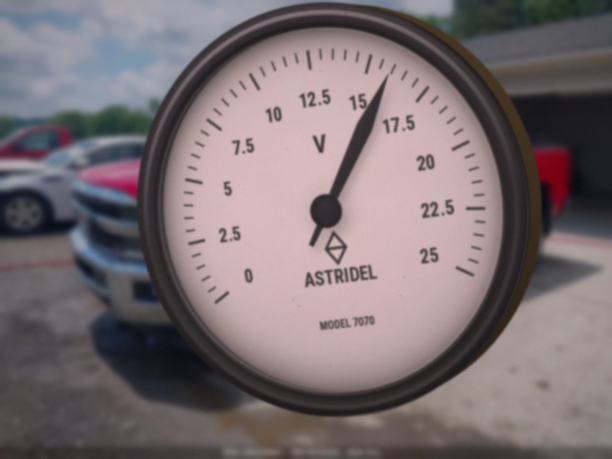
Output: 16
